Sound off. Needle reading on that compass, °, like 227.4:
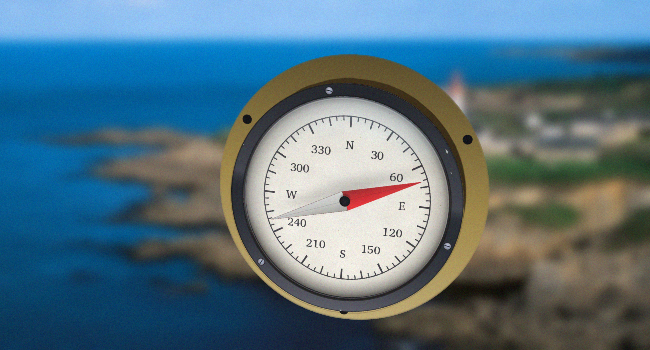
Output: 70
